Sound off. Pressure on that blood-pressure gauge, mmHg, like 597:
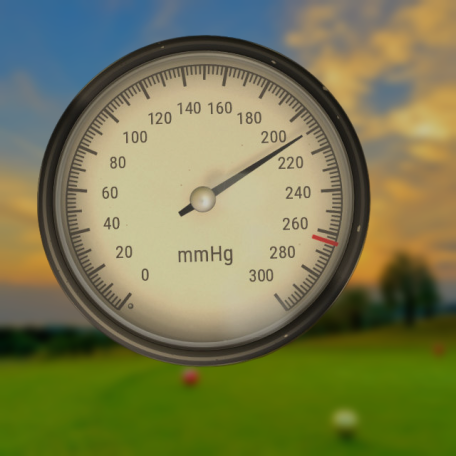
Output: 210
